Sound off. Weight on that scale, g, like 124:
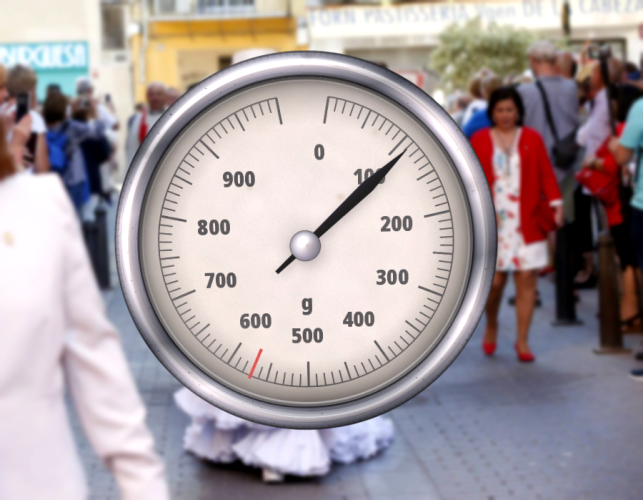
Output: 110
